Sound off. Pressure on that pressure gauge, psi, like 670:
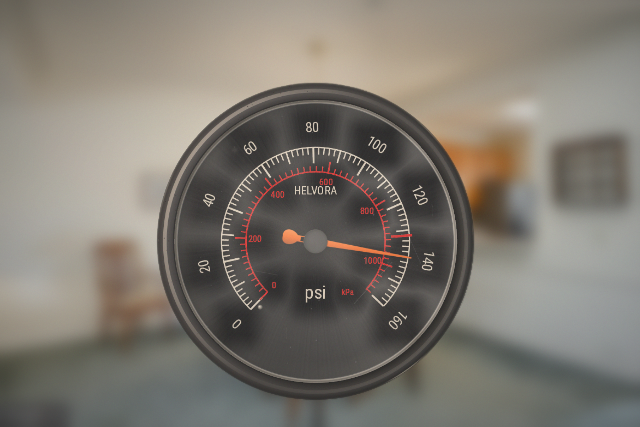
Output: 140
